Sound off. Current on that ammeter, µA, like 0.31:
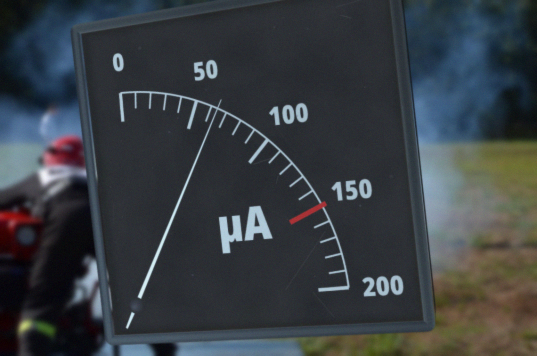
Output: 65
